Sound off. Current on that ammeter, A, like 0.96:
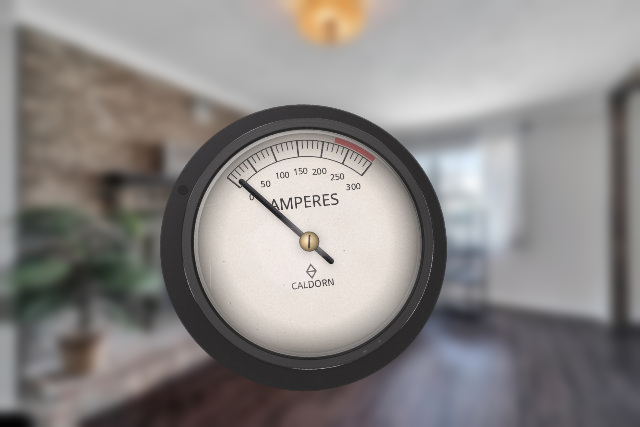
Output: 10
